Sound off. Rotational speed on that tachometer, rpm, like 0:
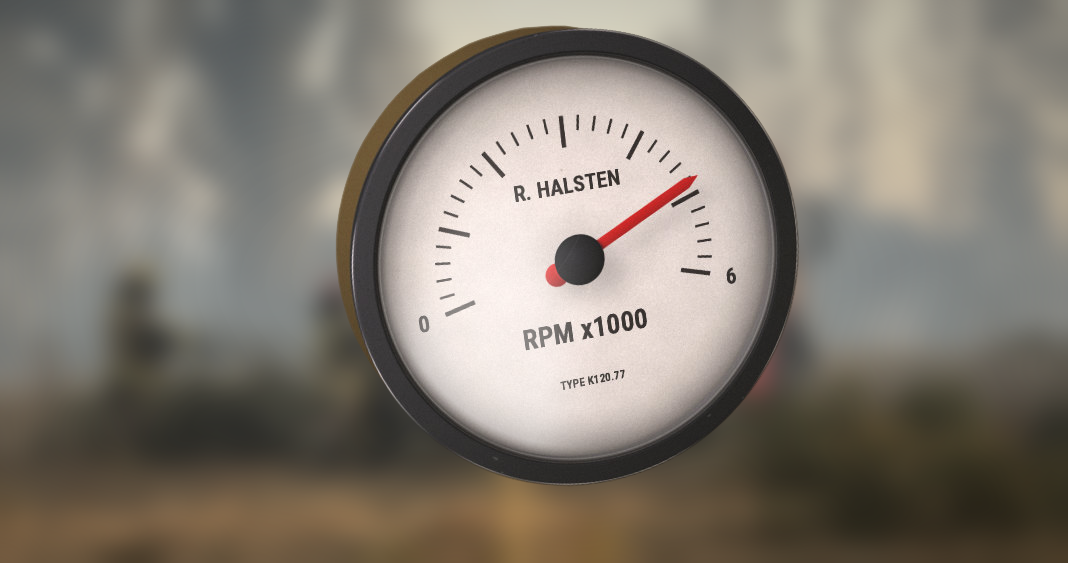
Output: 4800
